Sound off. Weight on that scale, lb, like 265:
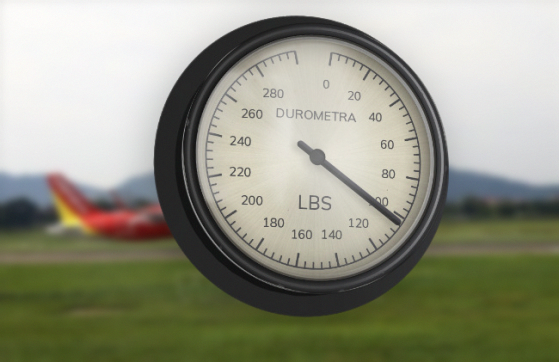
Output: 104
